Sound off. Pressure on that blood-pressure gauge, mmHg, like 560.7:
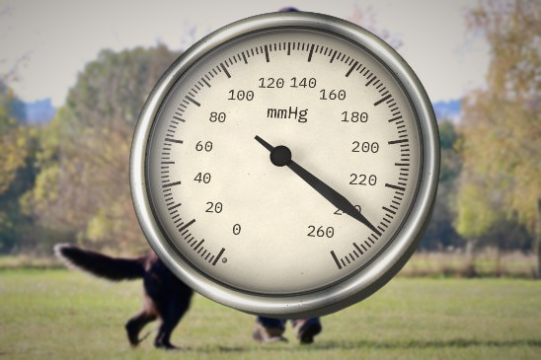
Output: 240
